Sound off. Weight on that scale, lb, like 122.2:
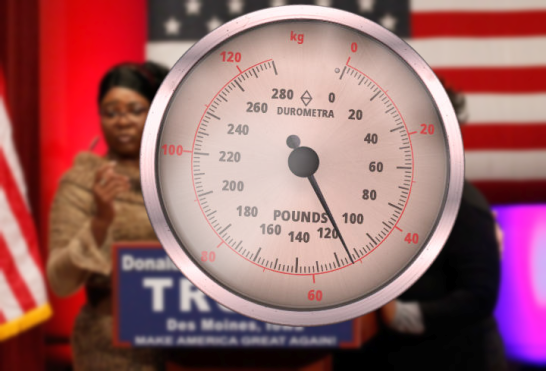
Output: 114
